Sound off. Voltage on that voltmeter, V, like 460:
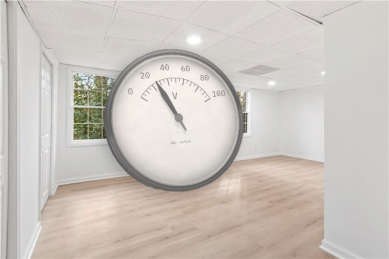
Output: 25
